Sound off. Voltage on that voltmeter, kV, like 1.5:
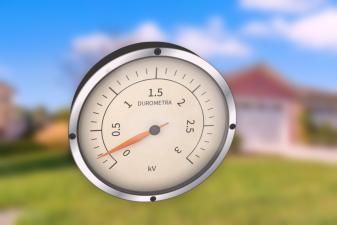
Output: 0.2
